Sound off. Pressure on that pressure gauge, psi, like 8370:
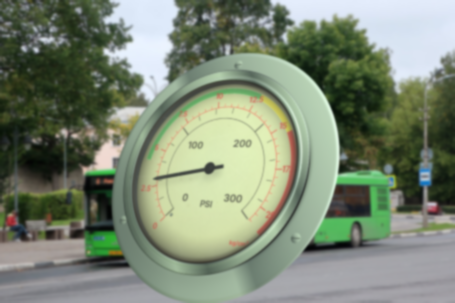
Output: 40
